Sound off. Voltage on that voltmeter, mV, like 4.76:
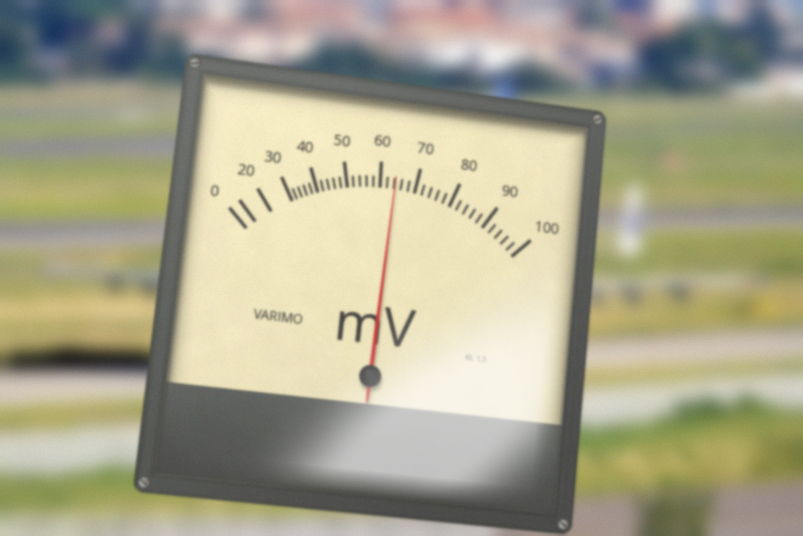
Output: 64
